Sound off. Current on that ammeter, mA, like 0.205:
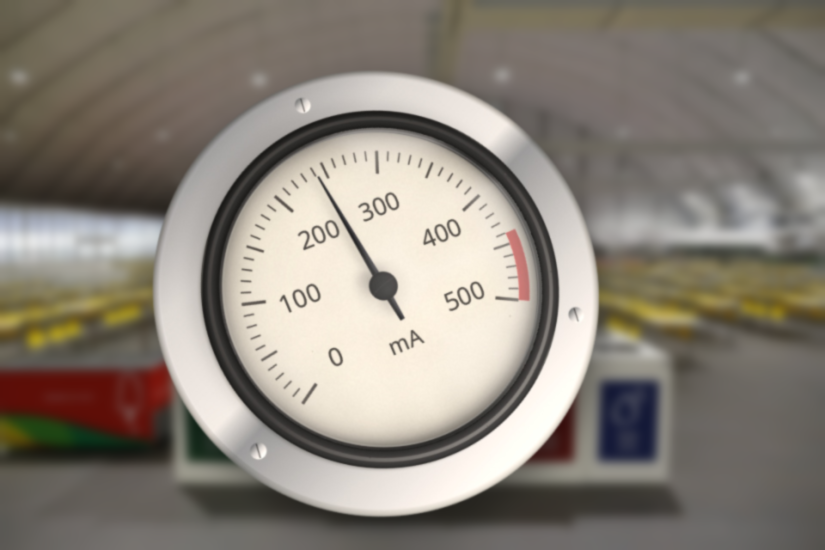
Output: 240
